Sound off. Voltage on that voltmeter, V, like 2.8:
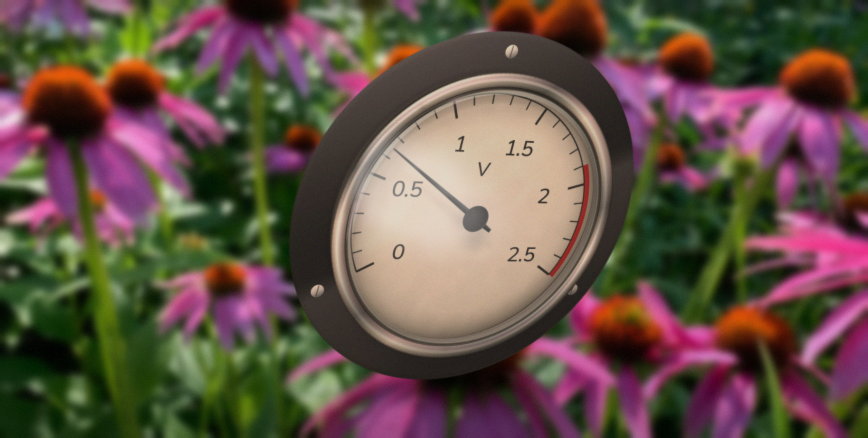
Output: 0.65
